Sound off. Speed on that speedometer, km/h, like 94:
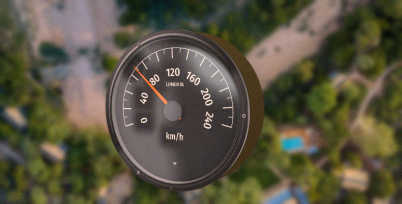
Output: 70
